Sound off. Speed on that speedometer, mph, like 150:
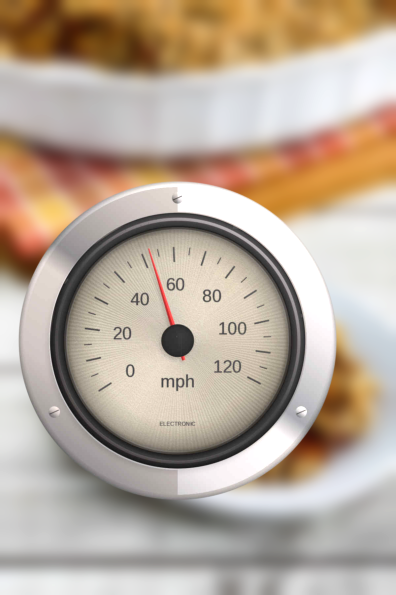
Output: 52.5
